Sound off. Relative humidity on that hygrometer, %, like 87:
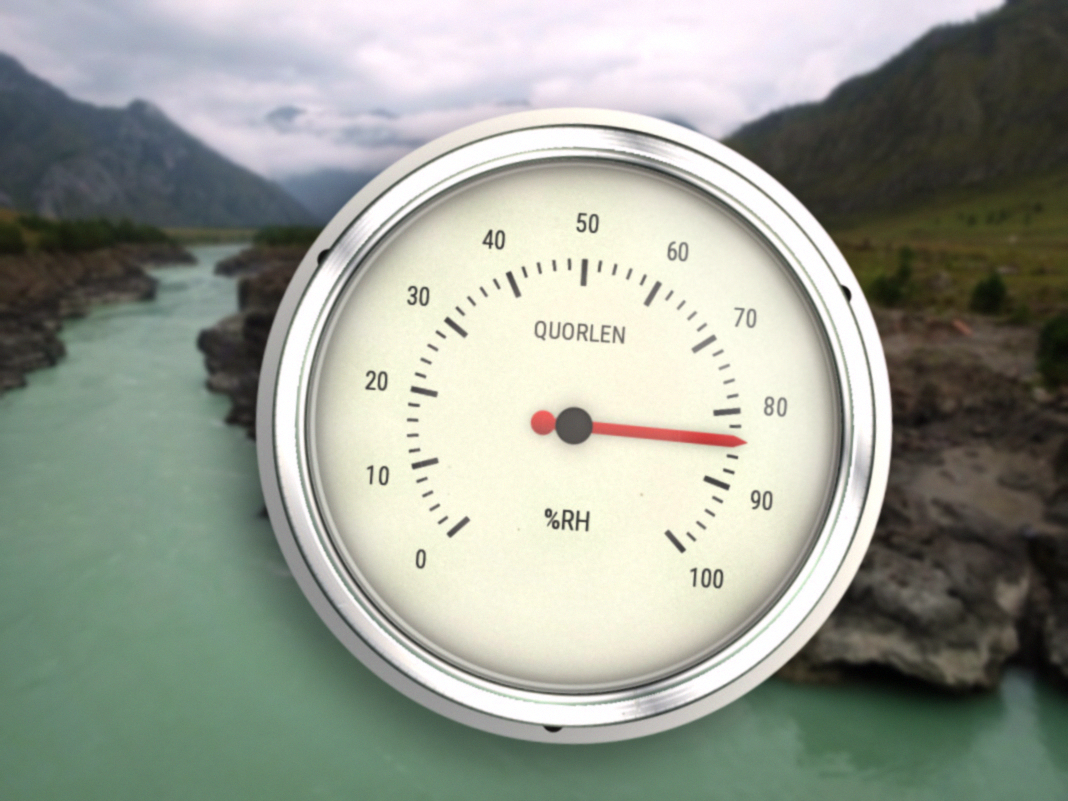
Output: 84
